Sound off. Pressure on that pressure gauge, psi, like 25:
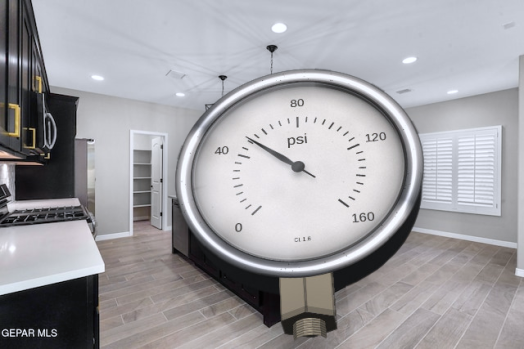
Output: 50
